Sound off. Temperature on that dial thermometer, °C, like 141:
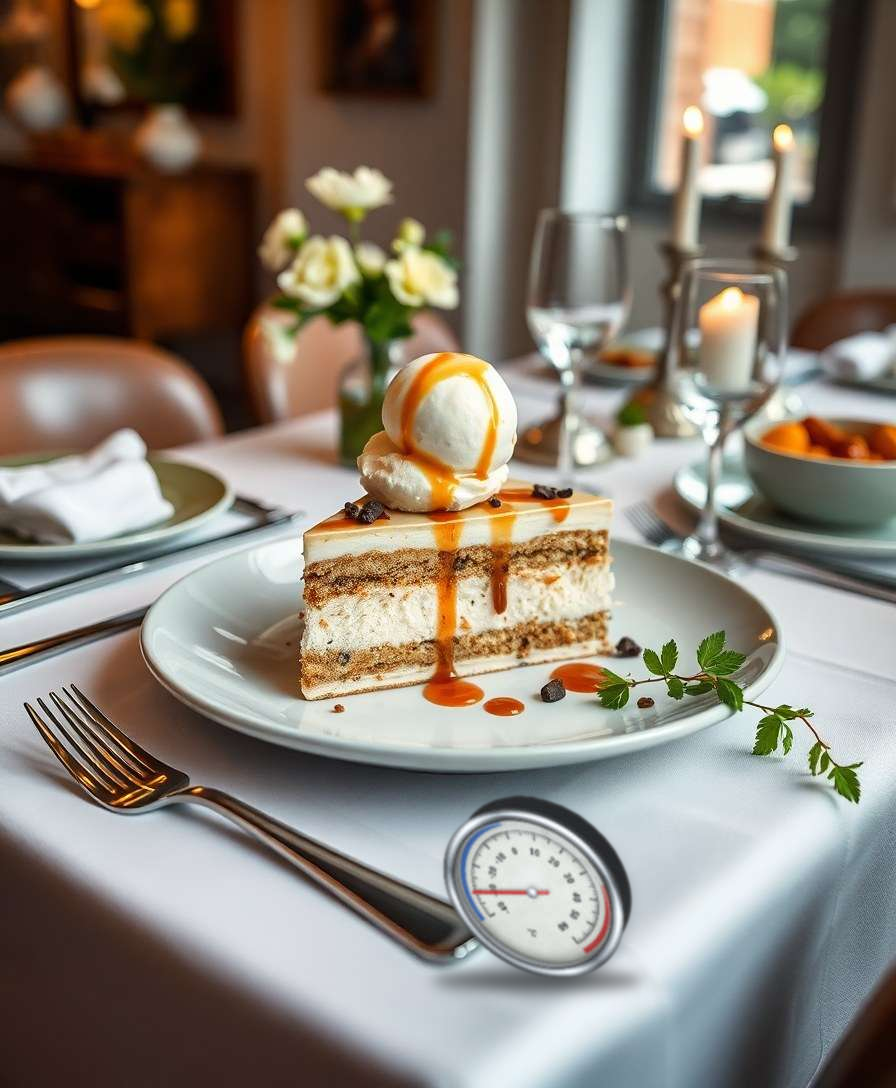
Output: -30
